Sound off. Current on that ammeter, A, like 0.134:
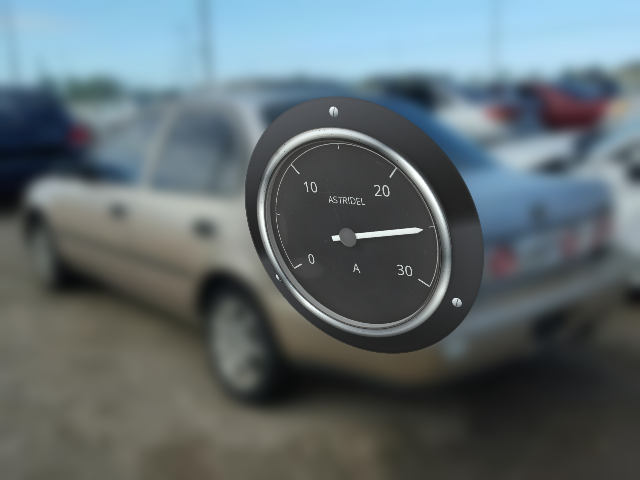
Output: 25
